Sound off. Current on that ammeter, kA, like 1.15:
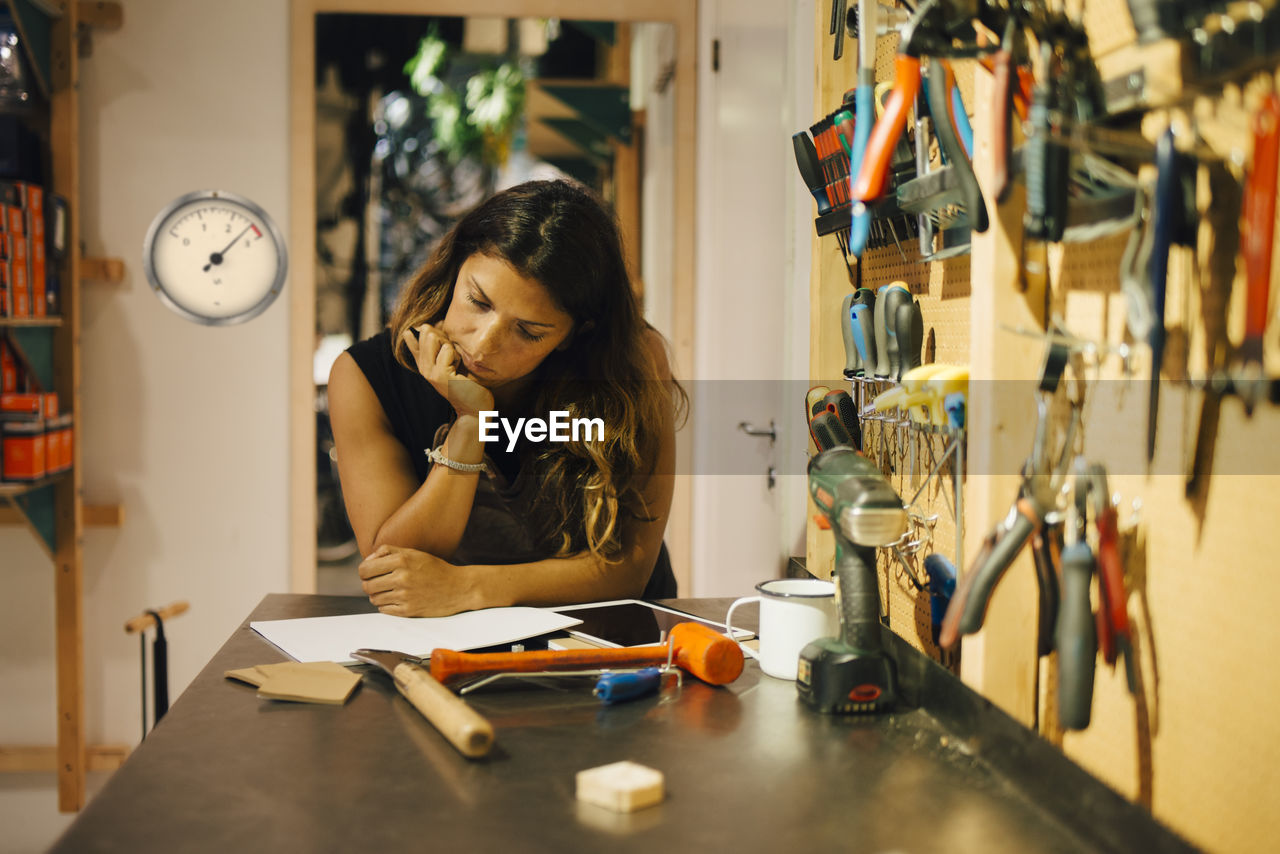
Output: 2.6
